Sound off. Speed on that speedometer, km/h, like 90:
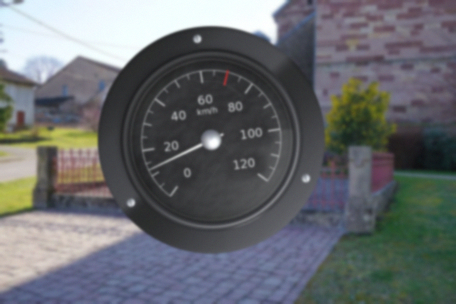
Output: 12.5
